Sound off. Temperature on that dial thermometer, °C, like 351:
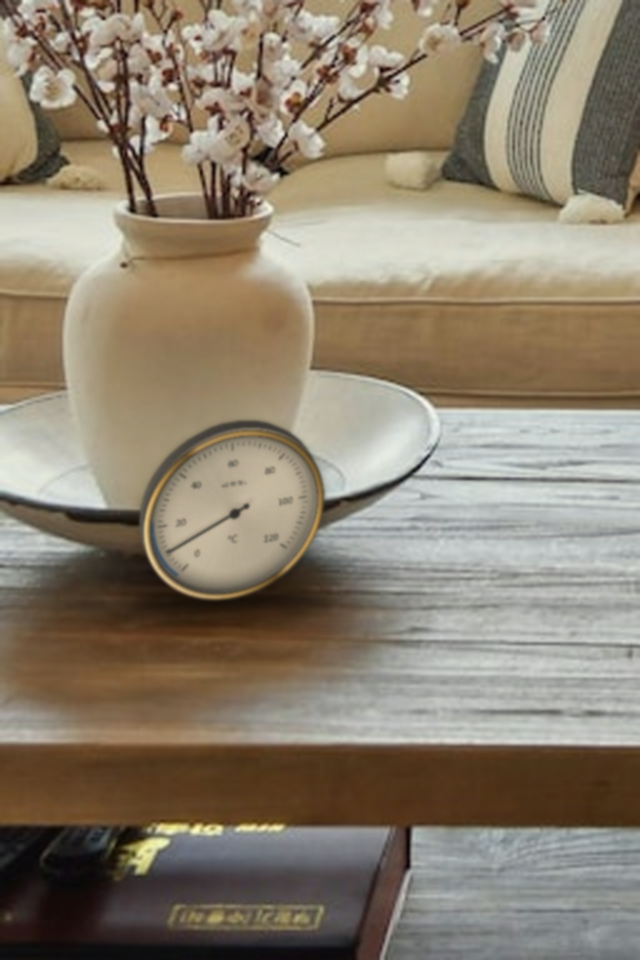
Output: 10
